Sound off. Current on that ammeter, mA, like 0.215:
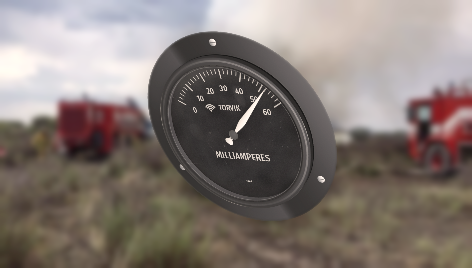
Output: 52
